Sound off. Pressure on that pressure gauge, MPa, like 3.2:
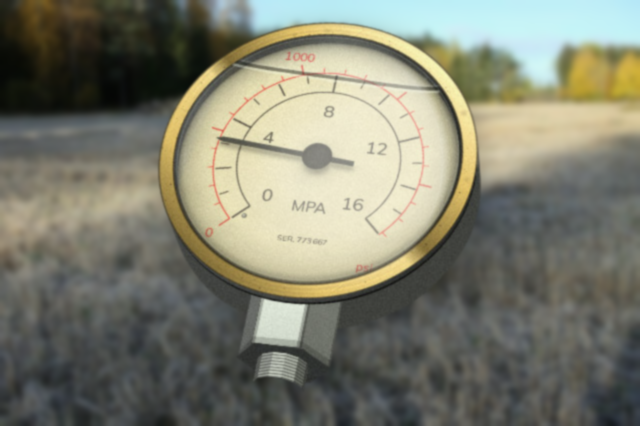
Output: 3
